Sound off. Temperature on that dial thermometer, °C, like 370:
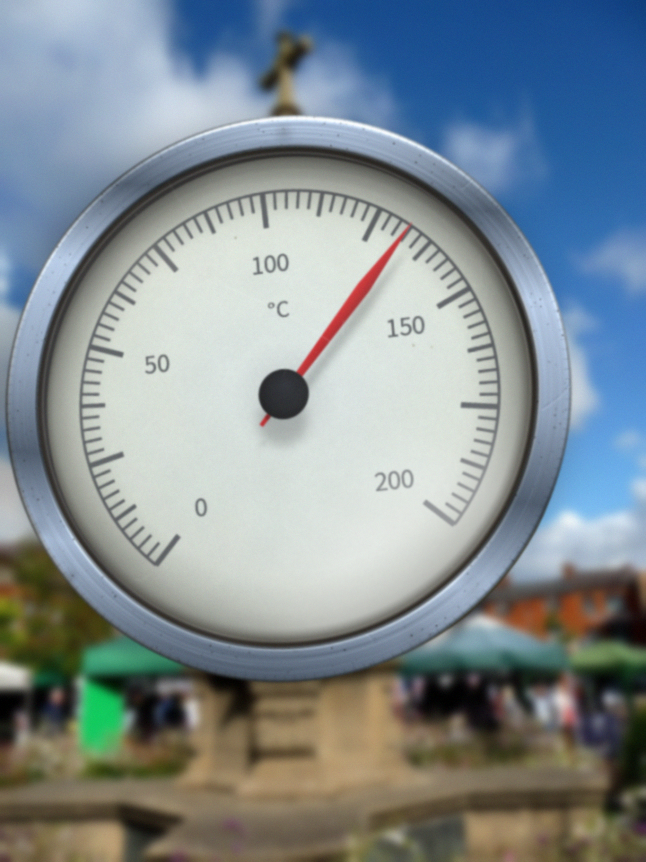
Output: 132.5
